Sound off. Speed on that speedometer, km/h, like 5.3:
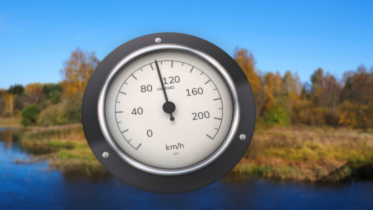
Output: 105
